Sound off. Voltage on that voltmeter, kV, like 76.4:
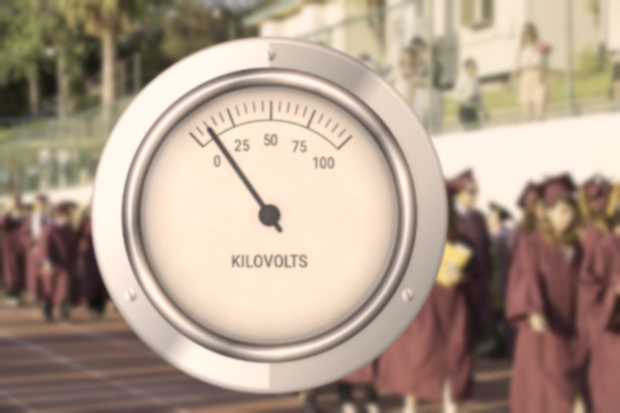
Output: 10
